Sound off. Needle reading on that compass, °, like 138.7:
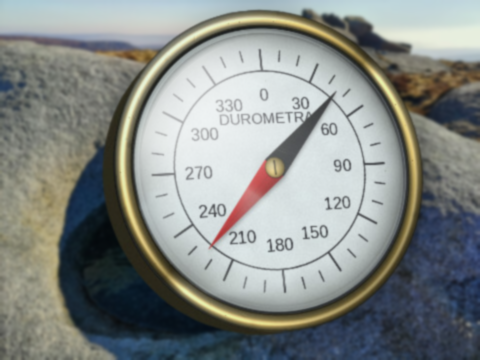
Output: 225
